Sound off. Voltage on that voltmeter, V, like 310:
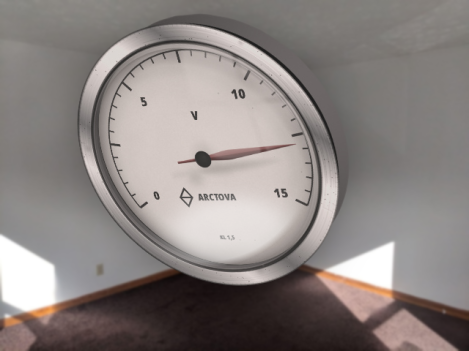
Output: 12.75
